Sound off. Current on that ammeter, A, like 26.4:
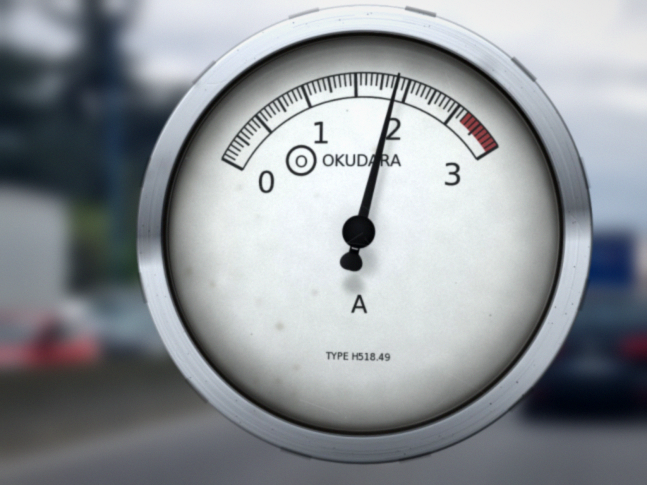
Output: 1.9
